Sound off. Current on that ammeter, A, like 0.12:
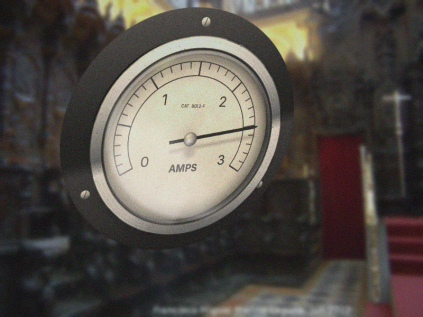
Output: 2.5
